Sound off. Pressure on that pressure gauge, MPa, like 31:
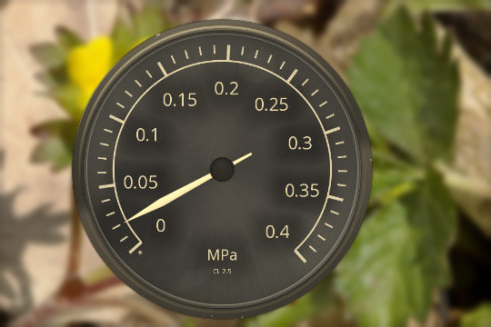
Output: 0.02
